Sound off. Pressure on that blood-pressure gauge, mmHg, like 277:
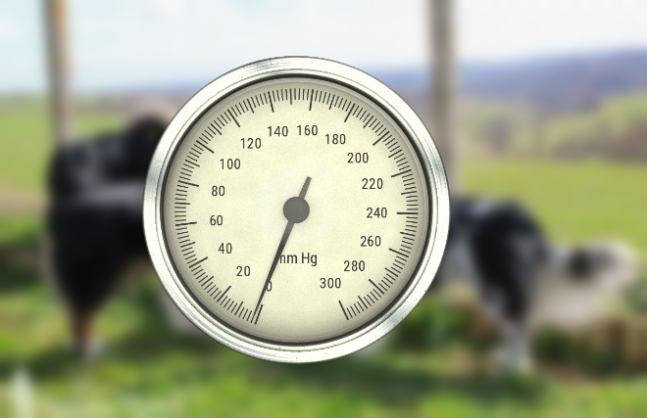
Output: 2
